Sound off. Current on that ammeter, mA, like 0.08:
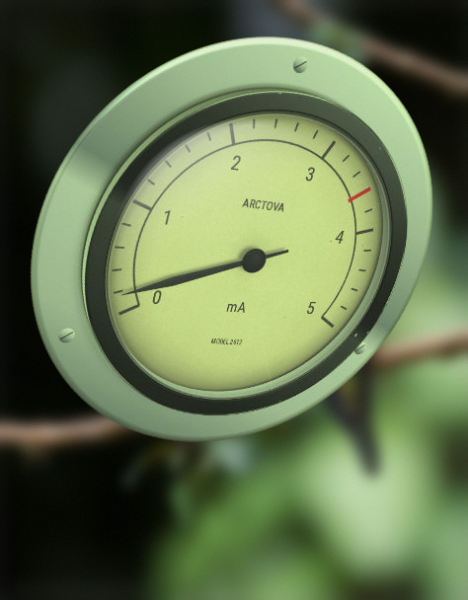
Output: 0.2
